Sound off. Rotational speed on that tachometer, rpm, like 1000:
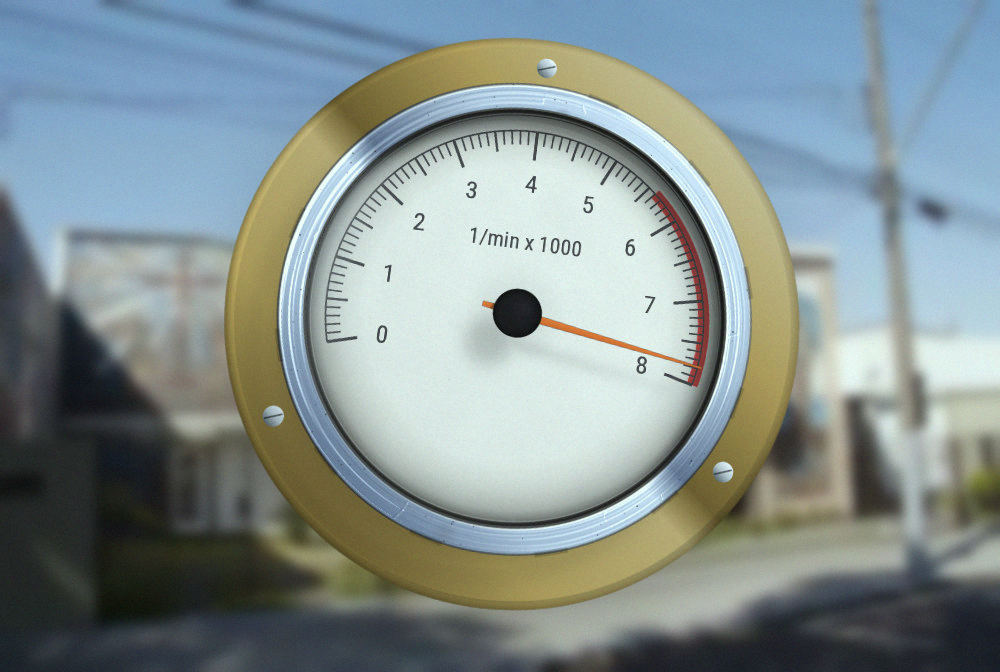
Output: 7800
